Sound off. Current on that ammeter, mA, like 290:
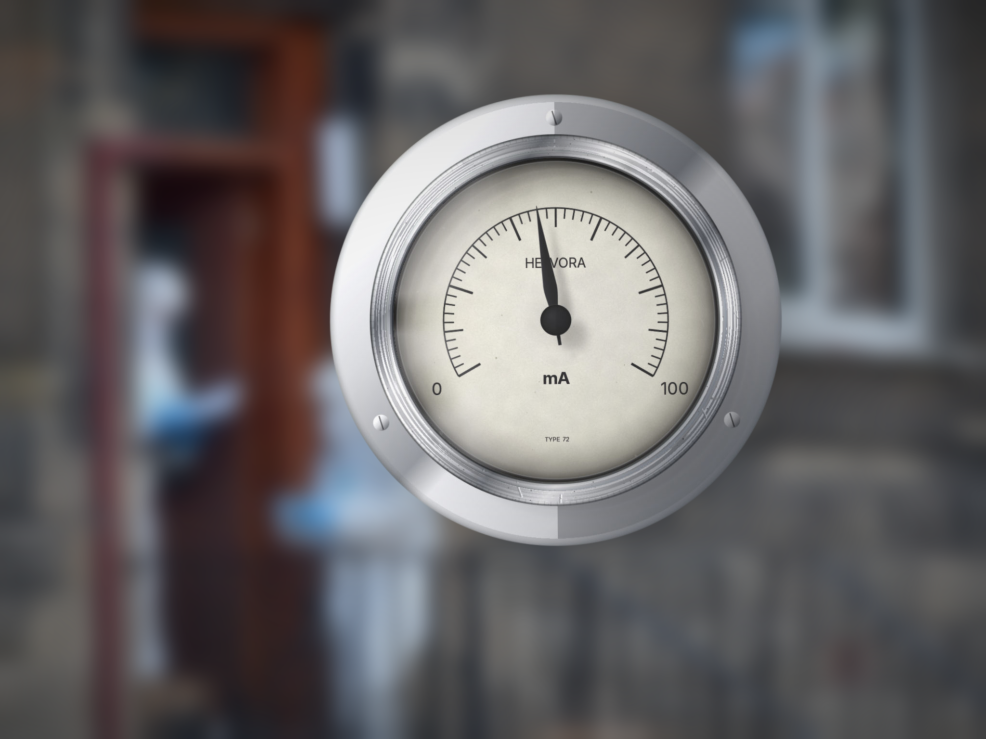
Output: 46
